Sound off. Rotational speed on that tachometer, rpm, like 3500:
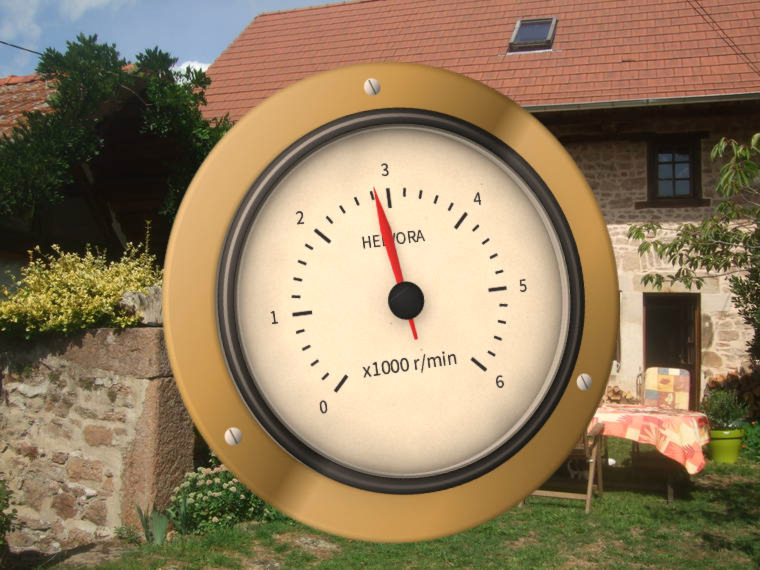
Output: 2800
